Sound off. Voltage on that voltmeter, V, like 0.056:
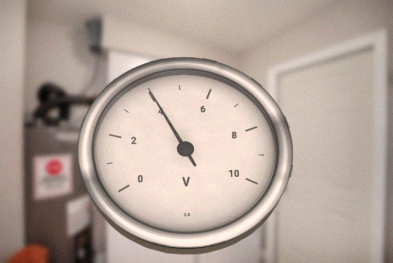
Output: 4
